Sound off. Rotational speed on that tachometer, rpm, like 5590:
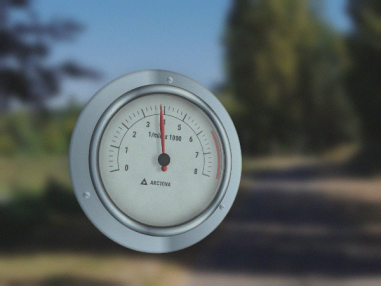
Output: 3800
